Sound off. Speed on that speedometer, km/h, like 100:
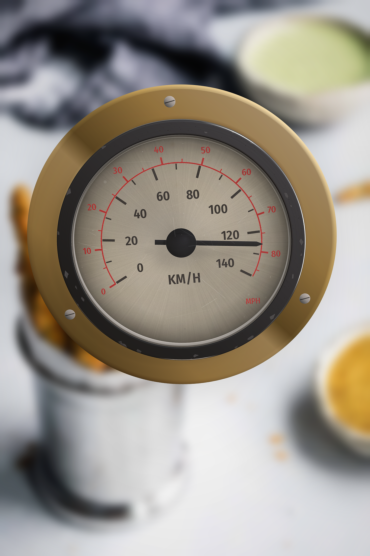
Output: 125
